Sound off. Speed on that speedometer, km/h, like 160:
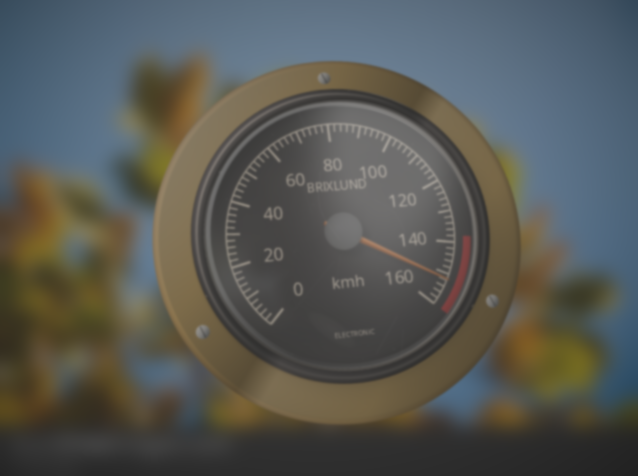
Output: 152
